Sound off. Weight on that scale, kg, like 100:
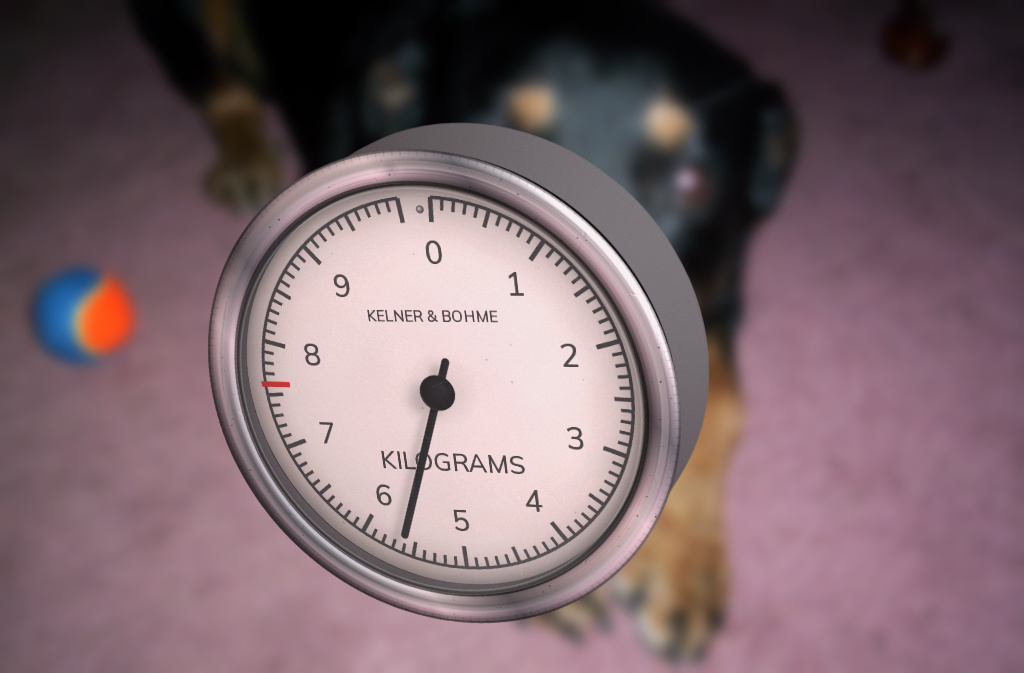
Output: 5.6
